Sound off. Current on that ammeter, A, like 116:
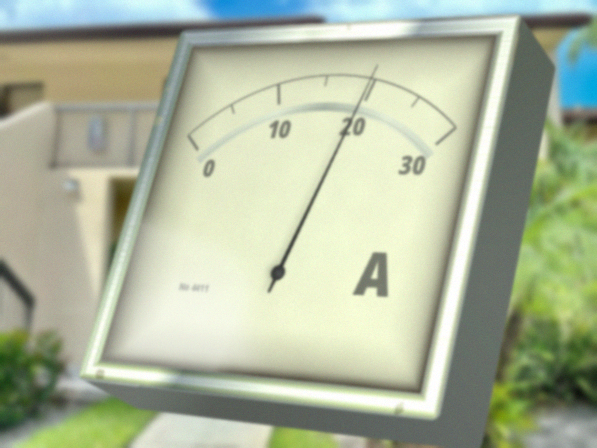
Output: 20
